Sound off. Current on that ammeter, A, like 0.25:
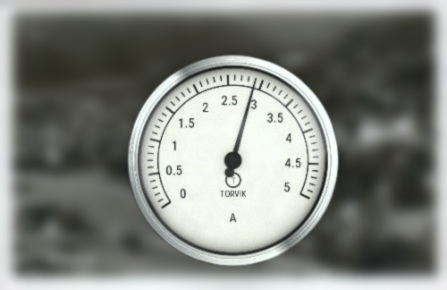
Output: 2.9
